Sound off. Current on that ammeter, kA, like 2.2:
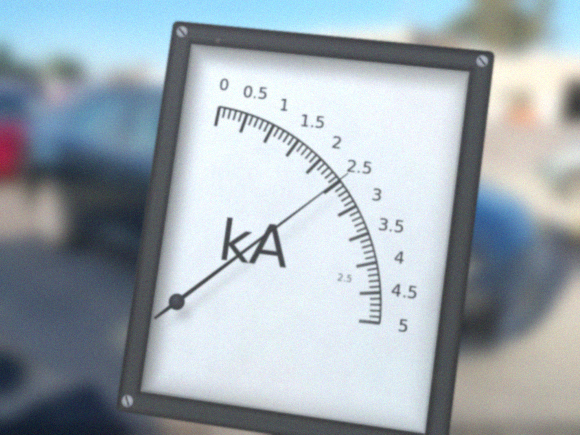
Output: 2.5
